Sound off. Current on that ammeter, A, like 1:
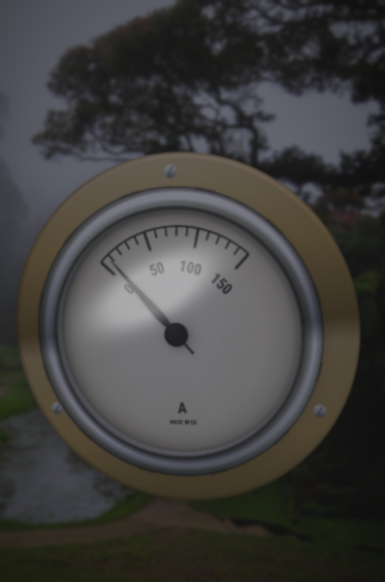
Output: 10
